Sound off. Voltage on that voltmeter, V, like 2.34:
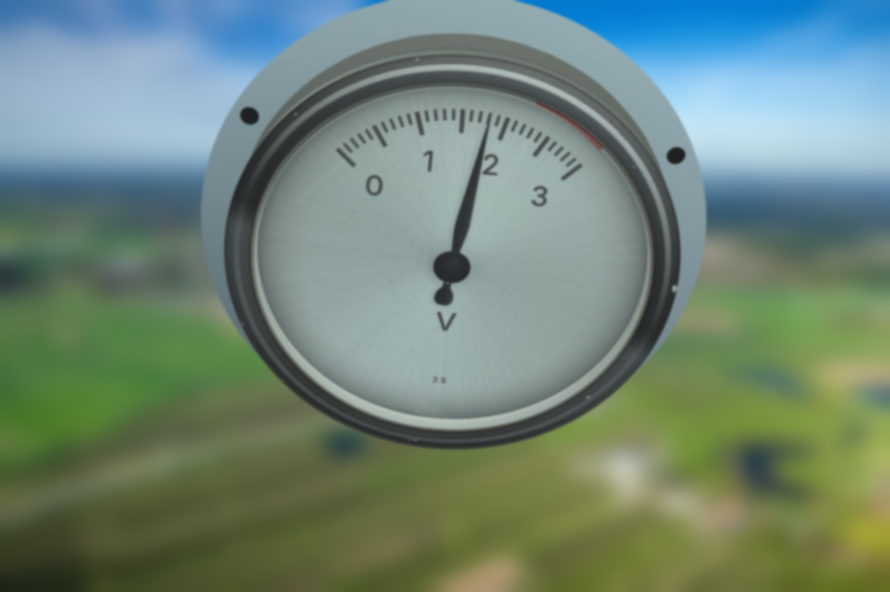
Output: 1.8
